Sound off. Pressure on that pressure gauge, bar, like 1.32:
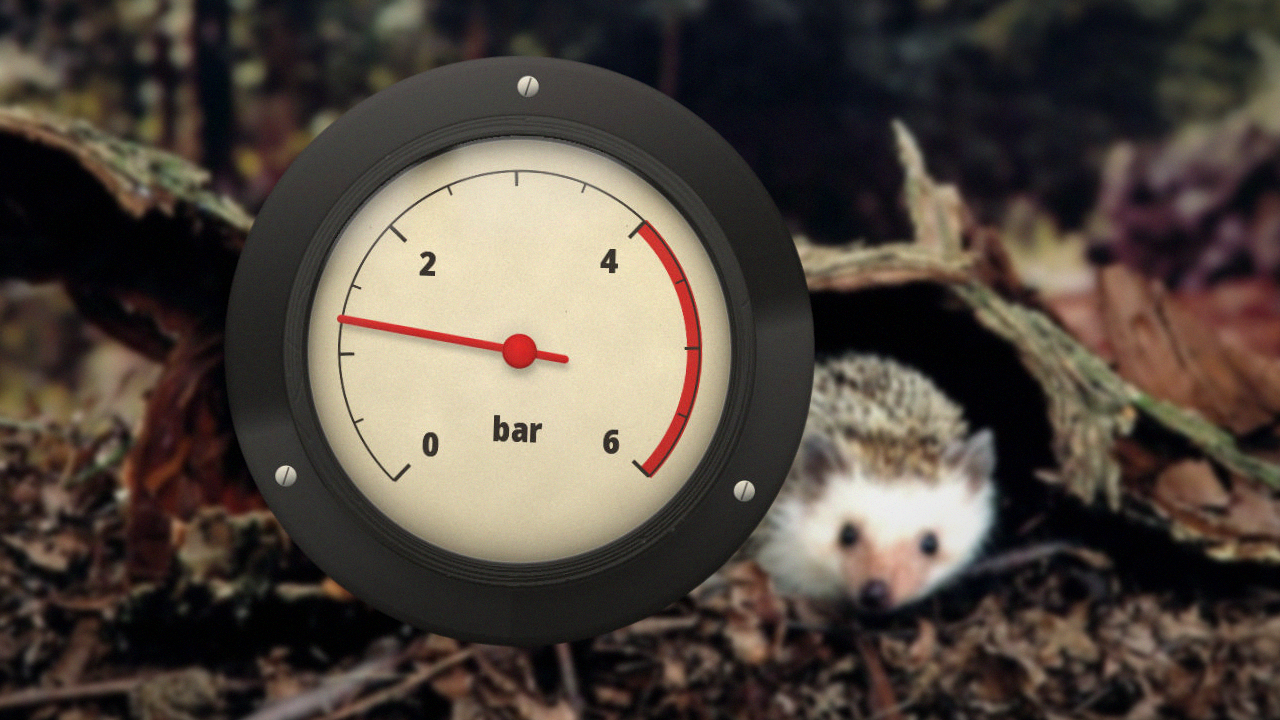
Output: 1.25
